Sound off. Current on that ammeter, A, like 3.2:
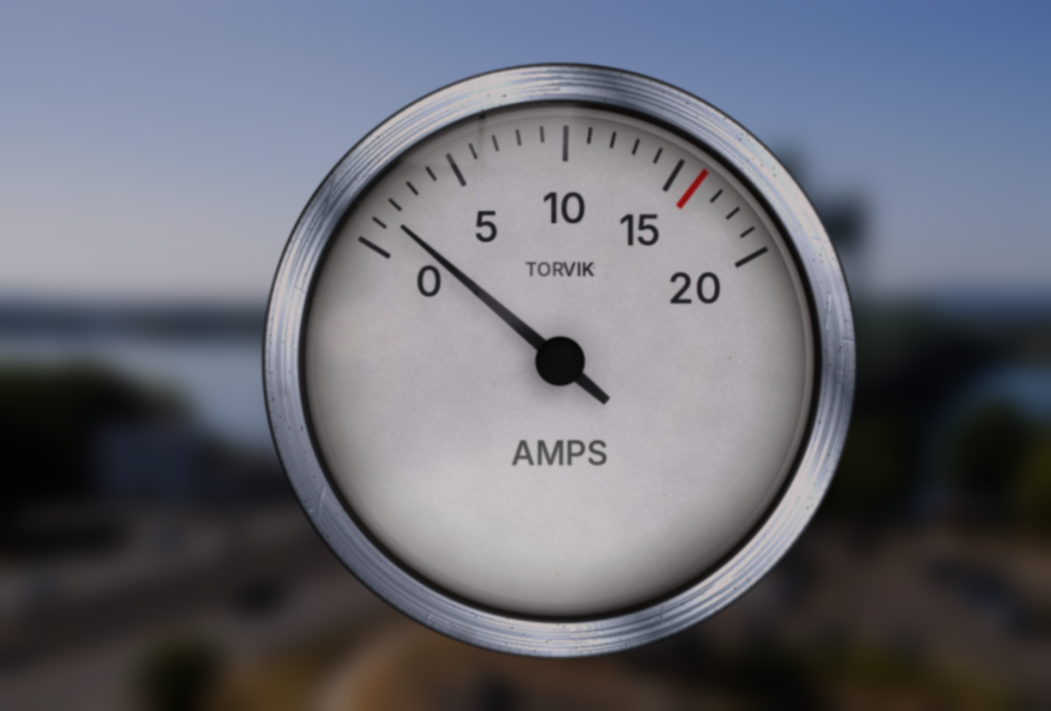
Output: 1.5
